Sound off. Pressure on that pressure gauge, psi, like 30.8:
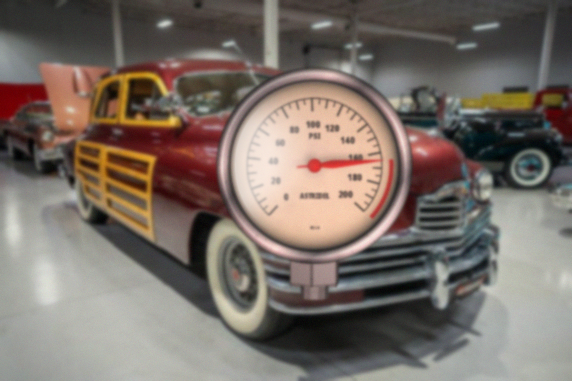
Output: 165
